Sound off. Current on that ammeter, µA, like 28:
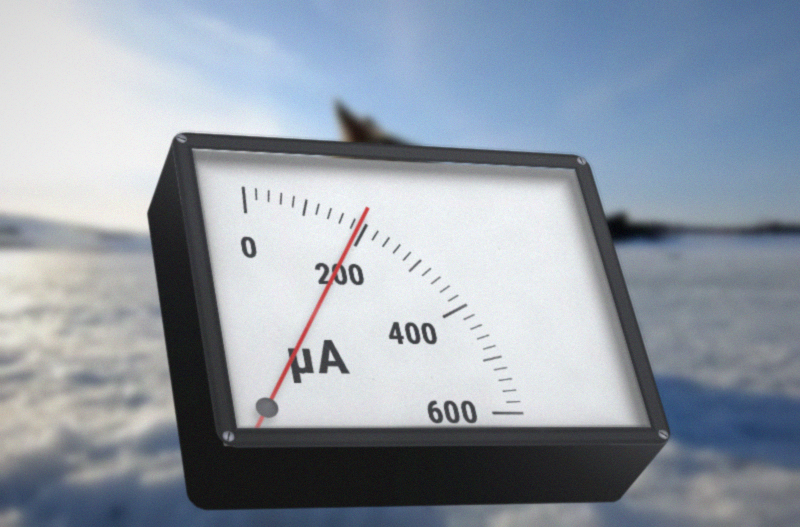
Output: 190
